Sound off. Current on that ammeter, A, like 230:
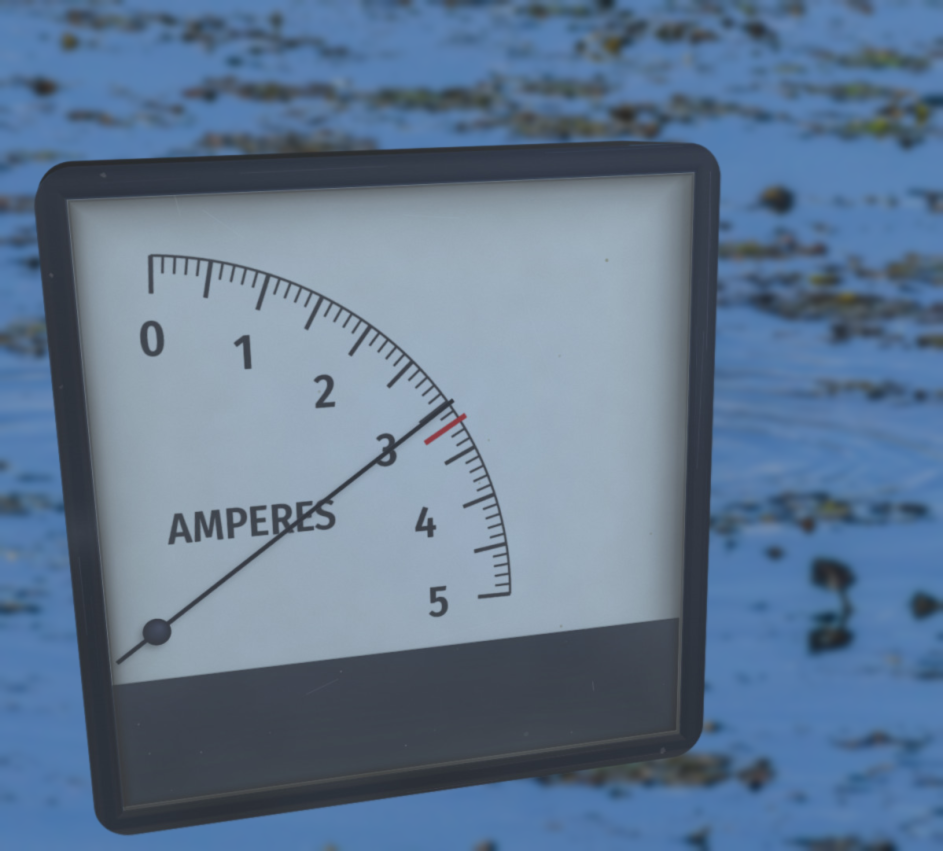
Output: 3
